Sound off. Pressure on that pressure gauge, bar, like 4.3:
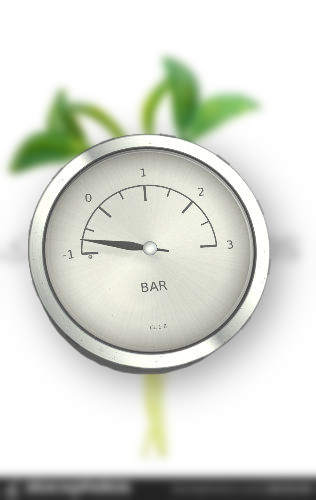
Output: -0.75
